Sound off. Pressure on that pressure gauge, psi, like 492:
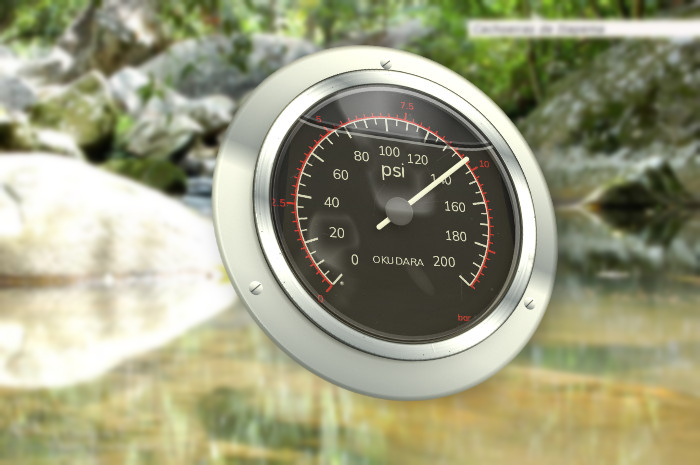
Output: 140
